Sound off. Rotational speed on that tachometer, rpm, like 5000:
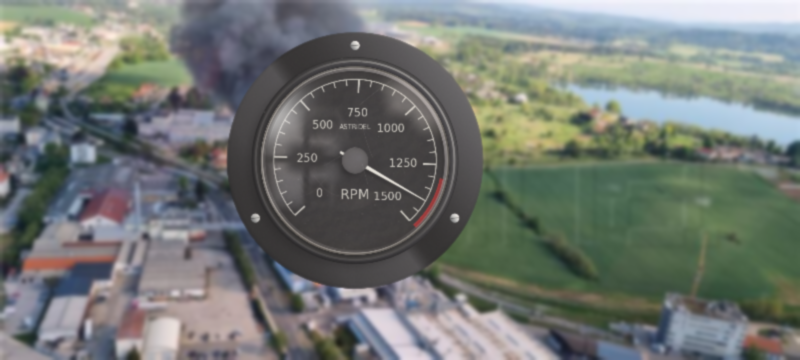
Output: 1400
